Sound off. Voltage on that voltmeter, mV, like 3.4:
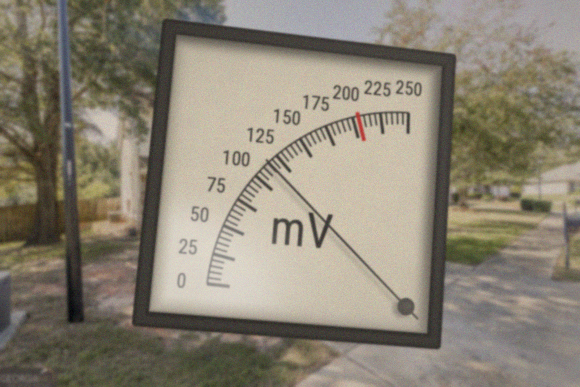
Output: 115
